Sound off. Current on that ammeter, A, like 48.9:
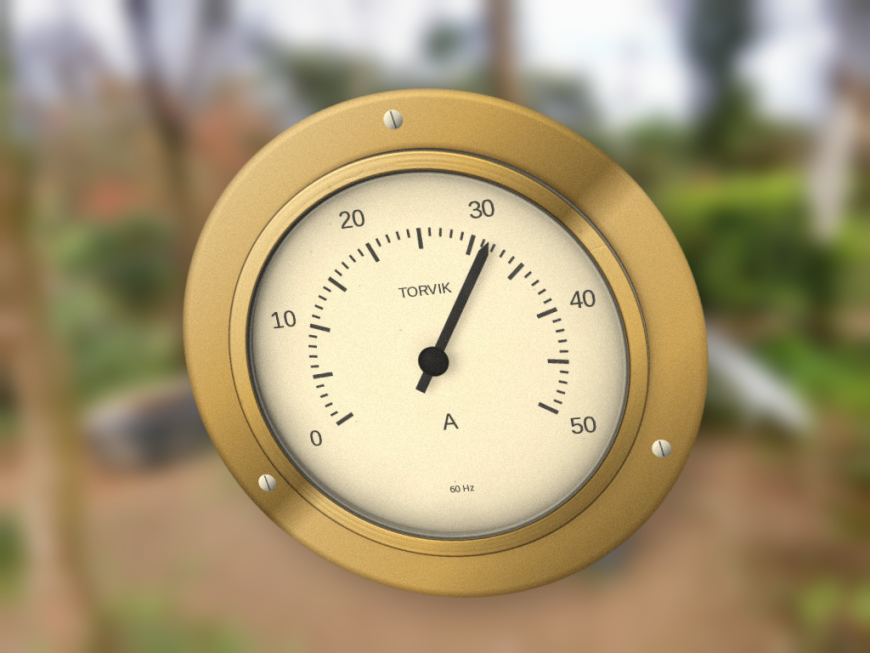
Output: 31.5
